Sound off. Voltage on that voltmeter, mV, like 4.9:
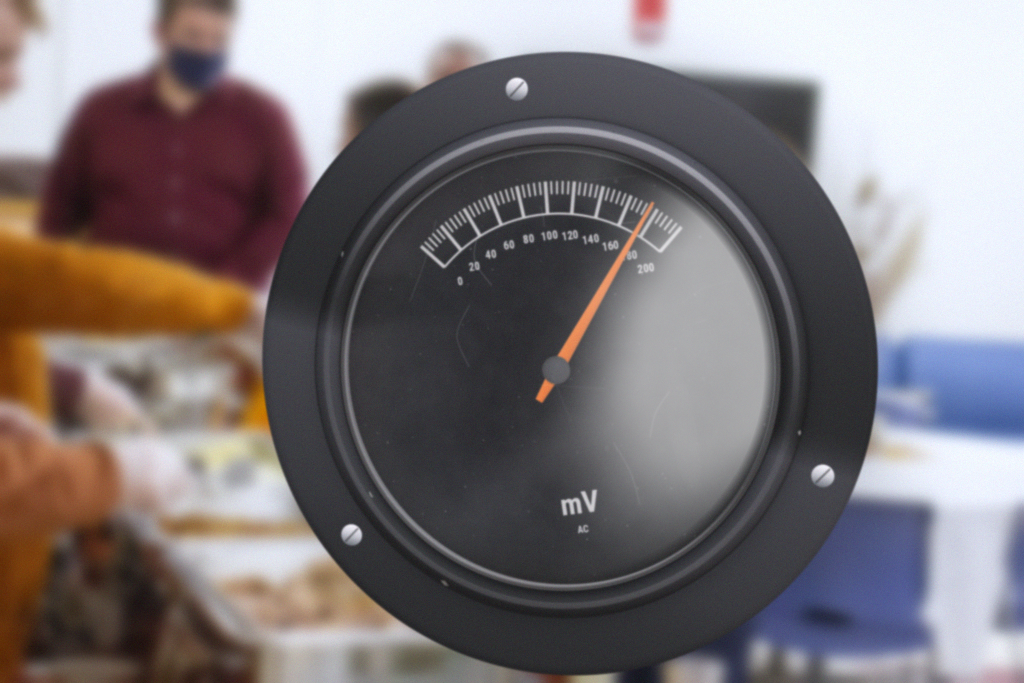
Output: 176
